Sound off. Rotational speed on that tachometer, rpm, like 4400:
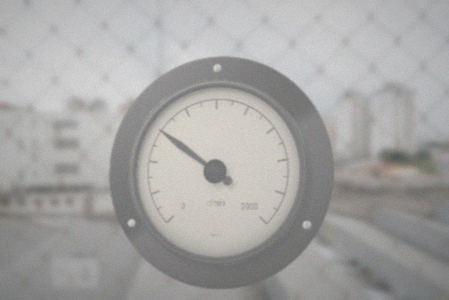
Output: 600
